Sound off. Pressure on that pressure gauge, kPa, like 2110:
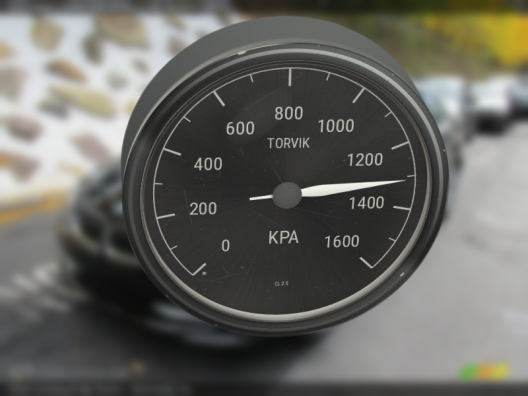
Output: 1300
